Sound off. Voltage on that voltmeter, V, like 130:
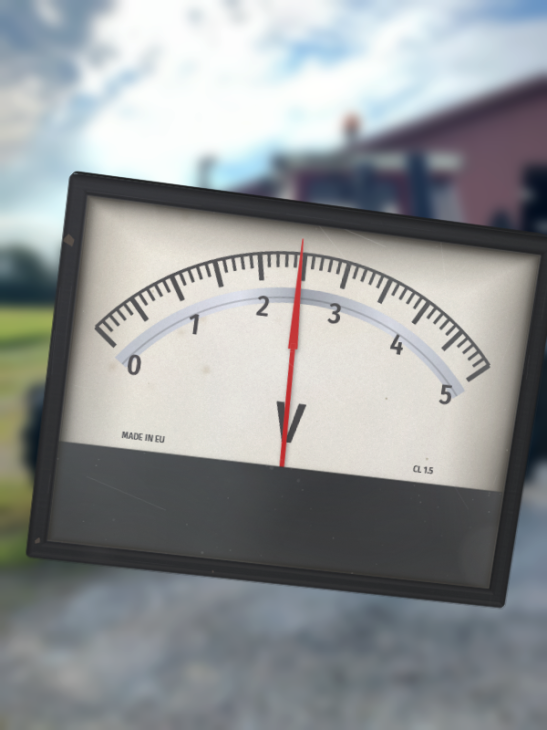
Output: 2.45
